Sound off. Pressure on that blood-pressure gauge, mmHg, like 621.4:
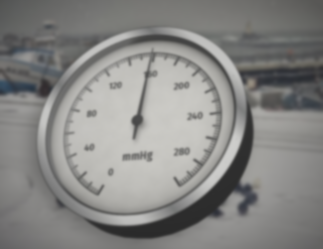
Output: 160
